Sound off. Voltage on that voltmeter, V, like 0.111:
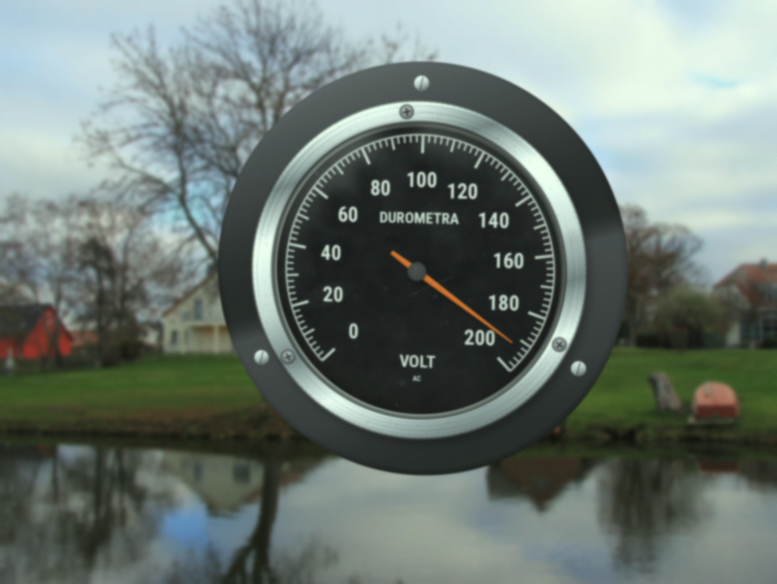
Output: 192
